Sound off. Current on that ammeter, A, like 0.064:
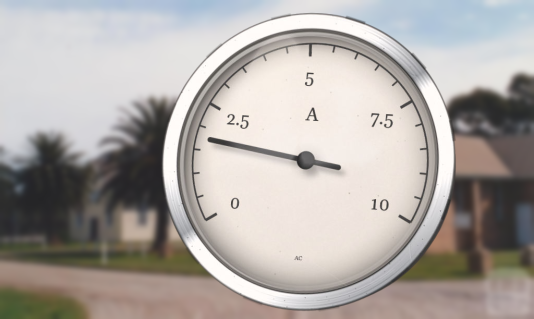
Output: 1.75
